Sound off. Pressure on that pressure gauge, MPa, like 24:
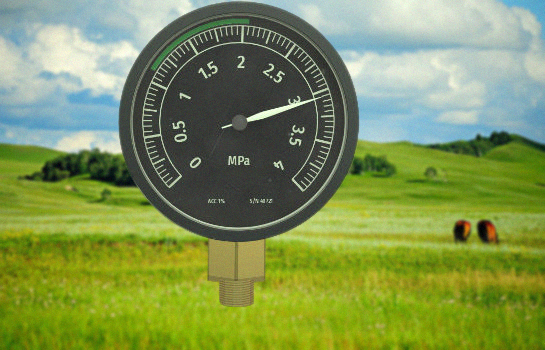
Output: 3.05
